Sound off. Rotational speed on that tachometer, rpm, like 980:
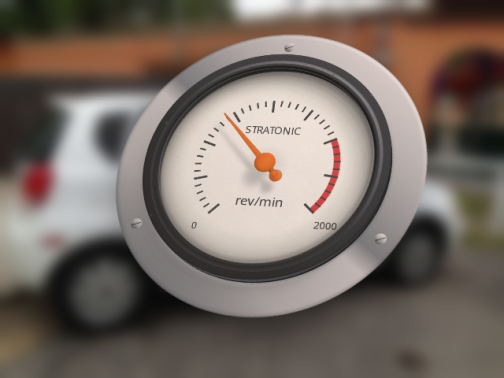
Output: 700
